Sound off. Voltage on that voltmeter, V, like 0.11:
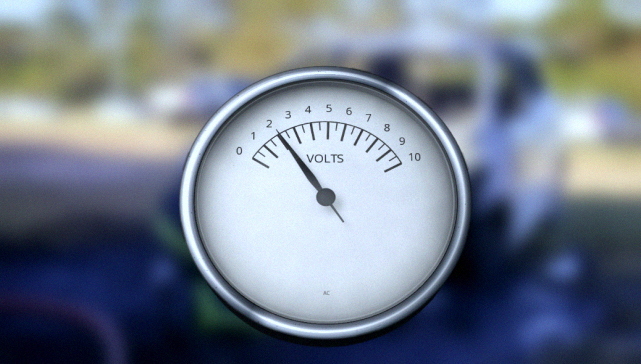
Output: 2
